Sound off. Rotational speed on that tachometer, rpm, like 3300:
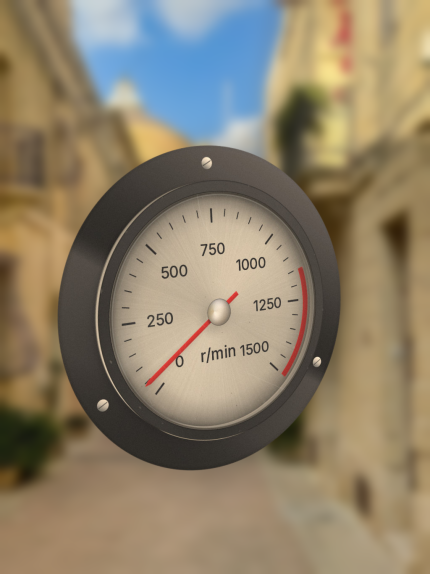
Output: 50
